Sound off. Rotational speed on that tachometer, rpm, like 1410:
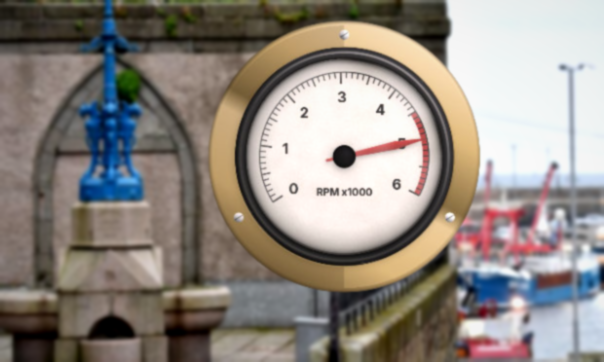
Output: 5000
